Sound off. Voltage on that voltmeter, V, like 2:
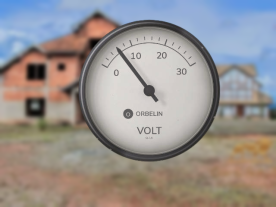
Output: 6
